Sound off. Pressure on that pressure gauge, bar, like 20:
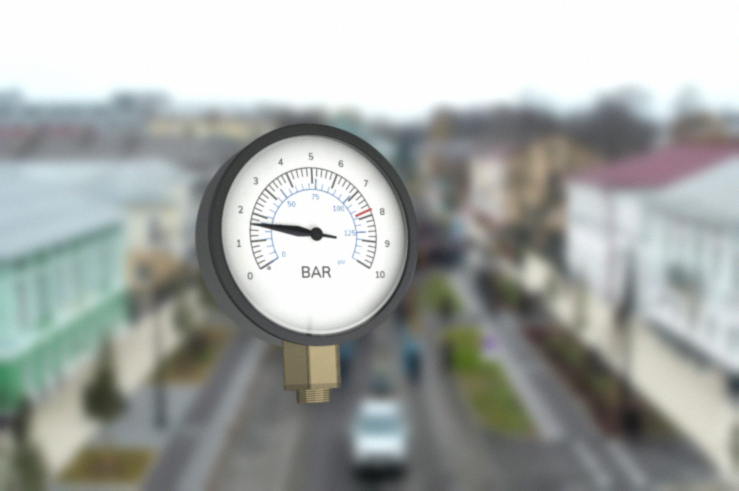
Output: 1.6
